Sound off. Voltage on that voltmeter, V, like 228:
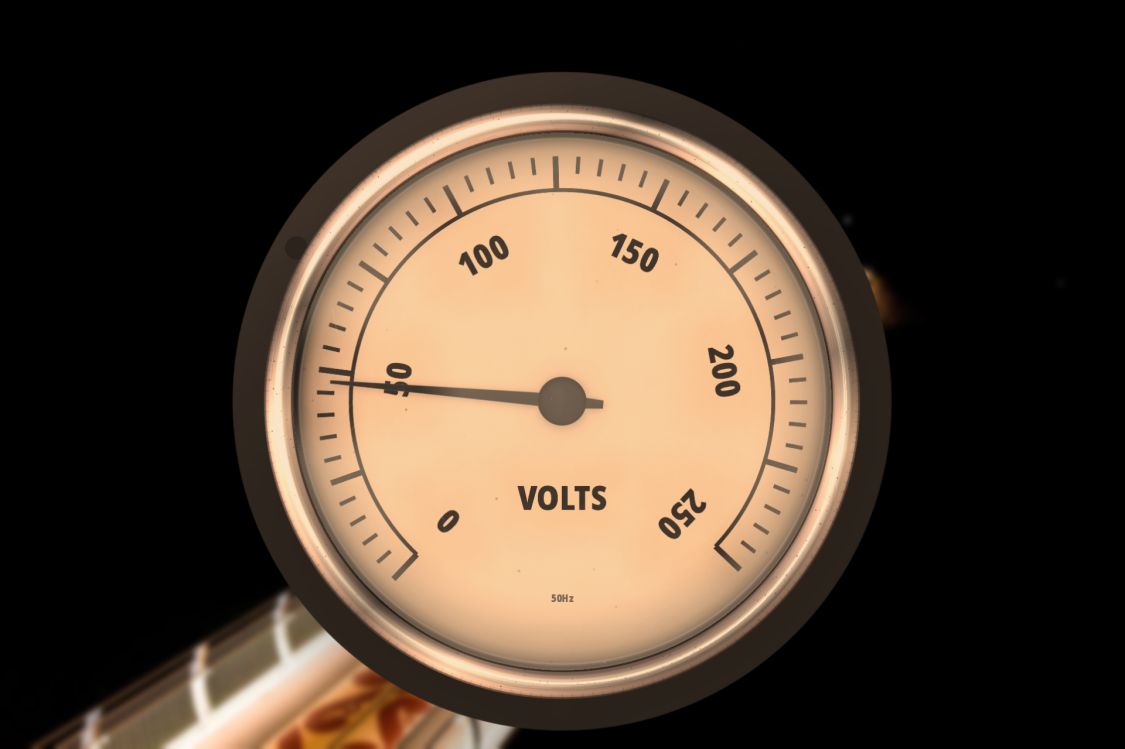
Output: 47.5
